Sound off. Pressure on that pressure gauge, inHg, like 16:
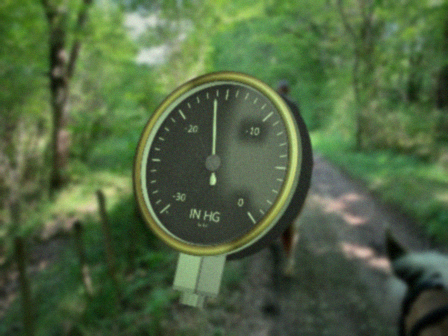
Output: -16
